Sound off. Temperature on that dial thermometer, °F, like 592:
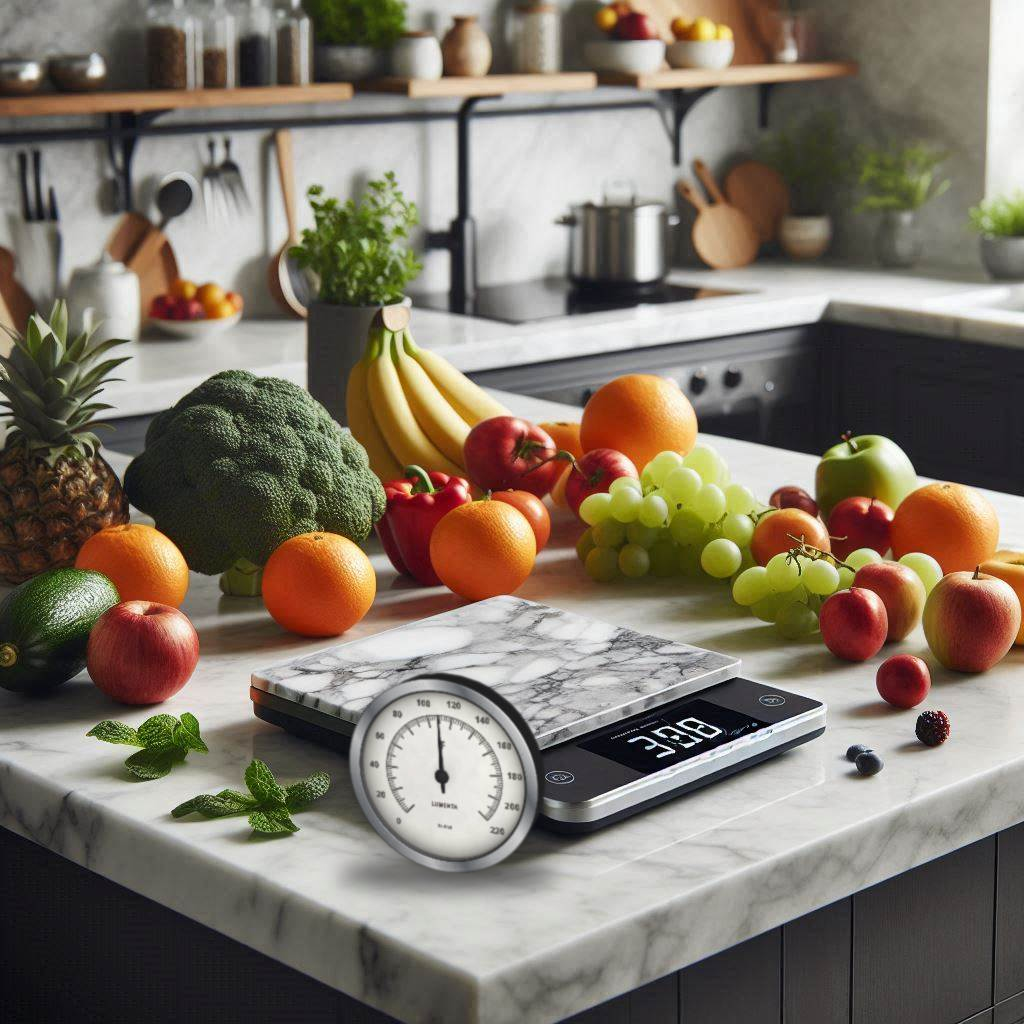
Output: 110
